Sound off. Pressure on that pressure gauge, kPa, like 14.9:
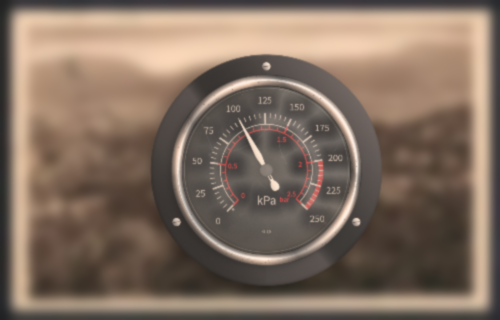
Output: 100
